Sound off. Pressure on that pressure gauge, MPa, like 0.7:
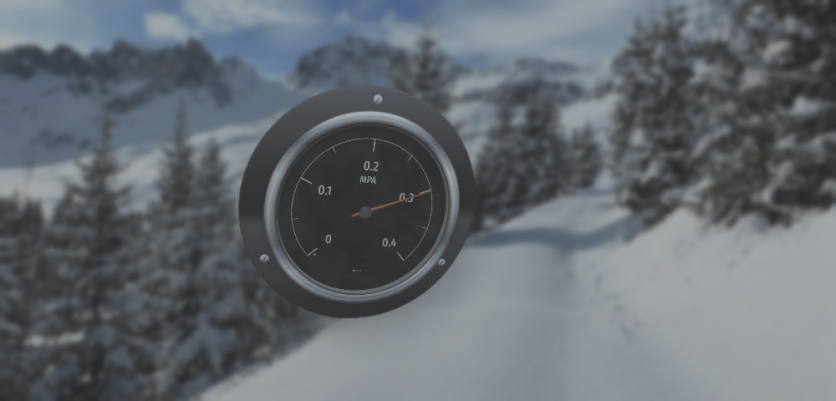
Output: 0.3
